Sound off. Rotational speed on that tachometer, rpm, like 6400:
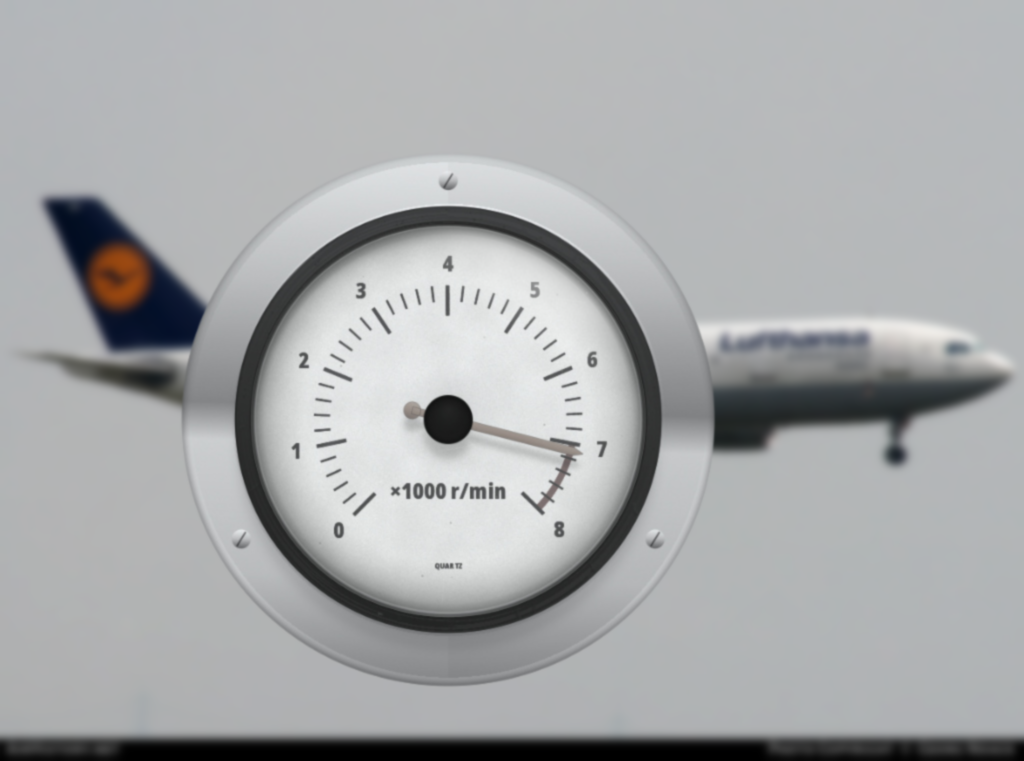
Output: 7100
